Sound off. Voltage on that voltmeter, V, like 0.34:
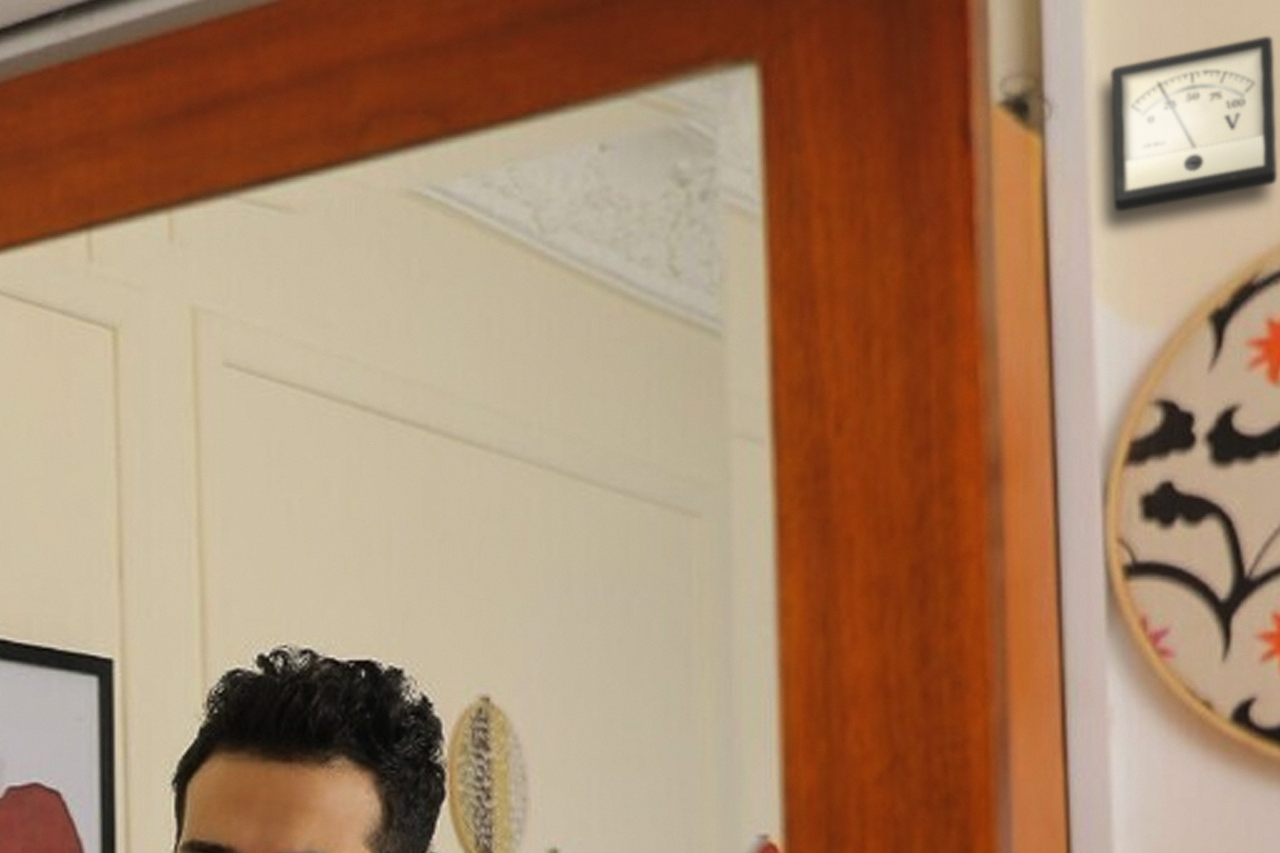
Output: 25
